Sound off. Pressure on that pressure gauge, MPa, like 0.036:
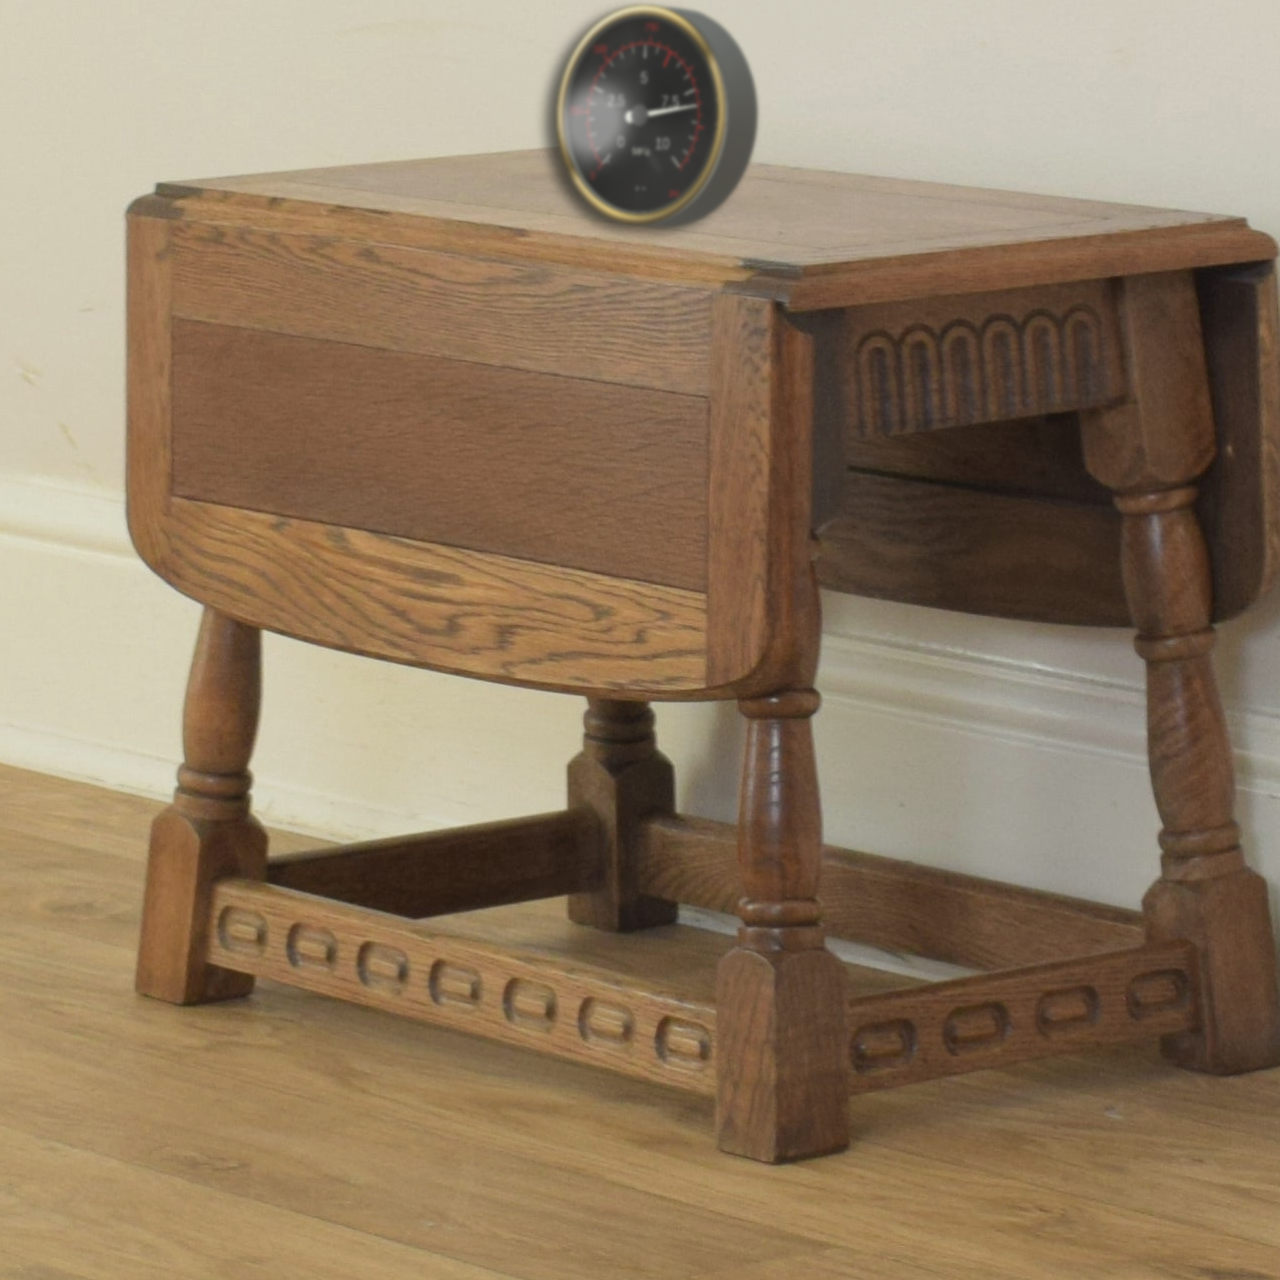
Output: 8
